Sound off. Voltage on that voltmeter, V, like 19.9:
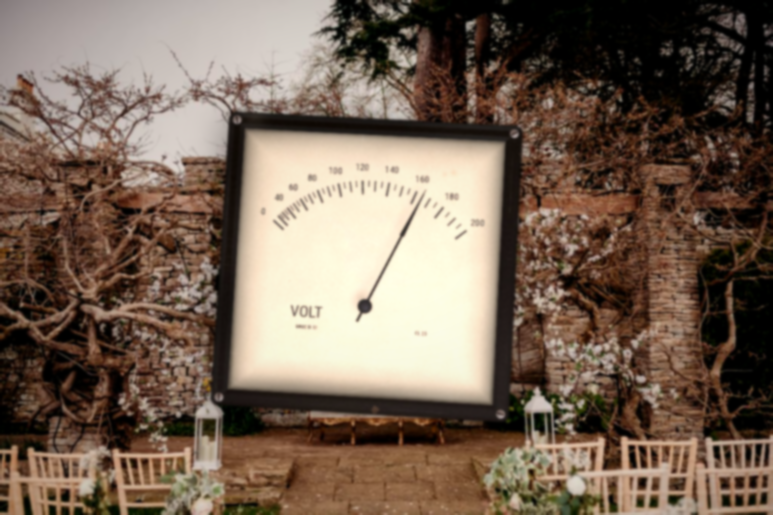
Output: 165
